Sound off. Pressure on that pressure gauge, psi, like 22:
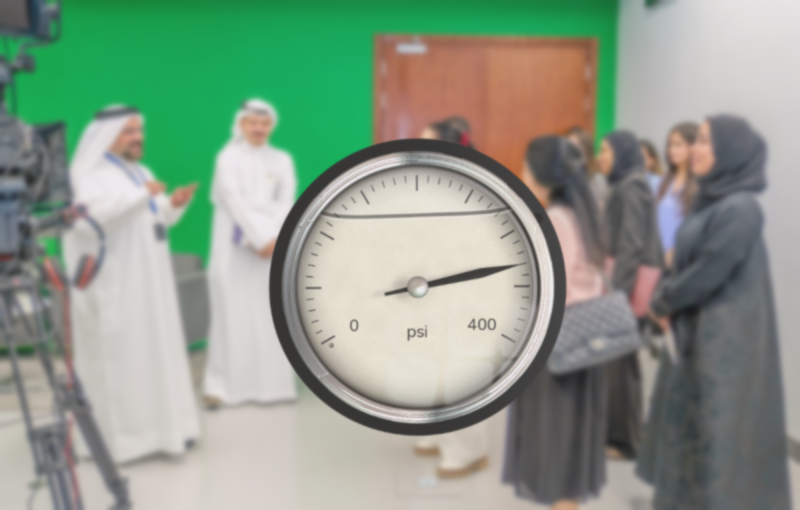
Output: 330
